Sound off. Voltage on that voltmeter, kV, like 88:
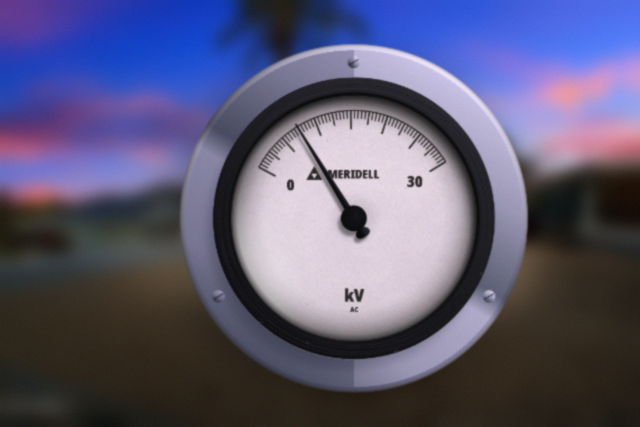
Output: 7.5
